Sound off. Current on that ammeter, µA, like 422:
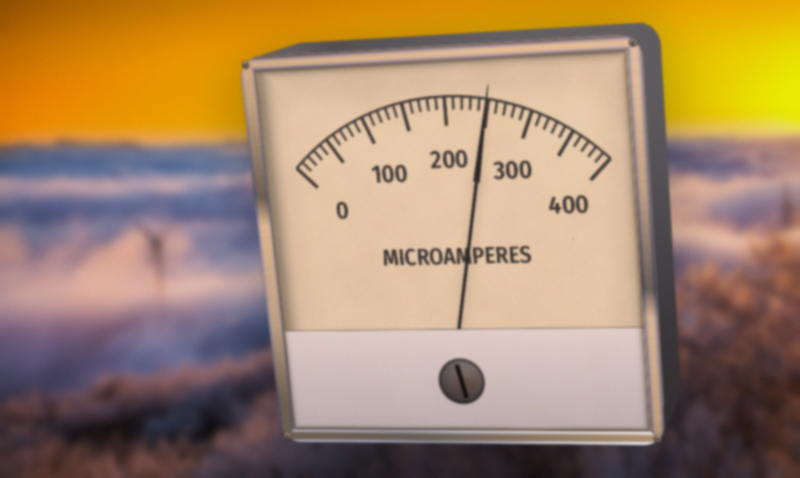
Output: 250
